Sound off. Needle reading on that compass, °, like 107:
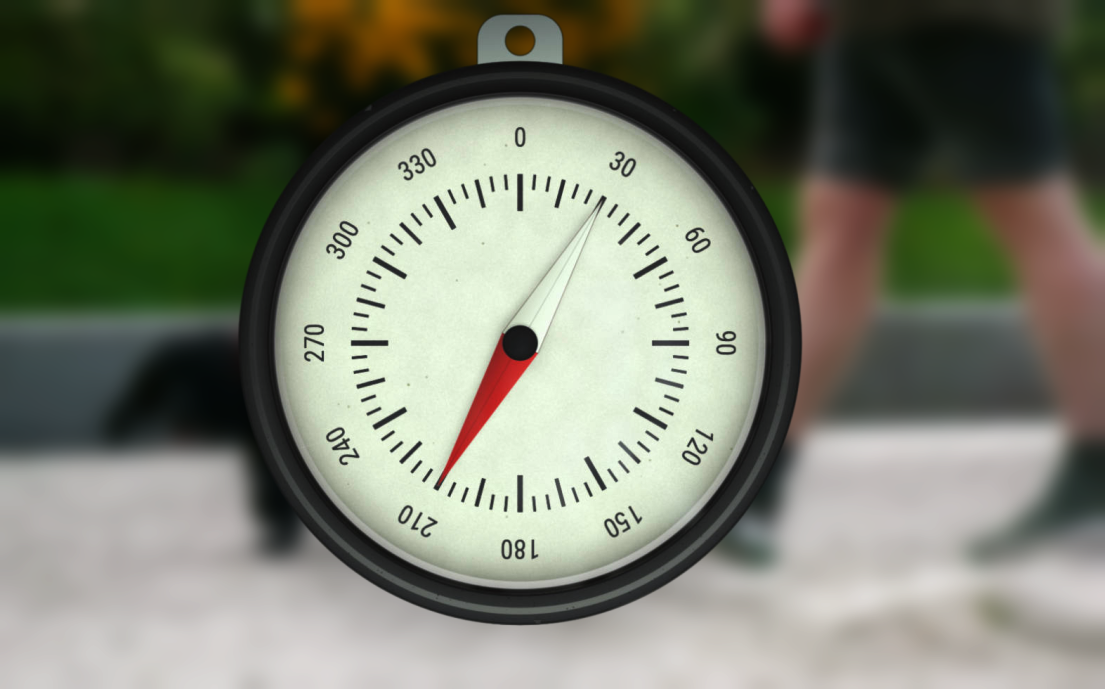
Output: 210
